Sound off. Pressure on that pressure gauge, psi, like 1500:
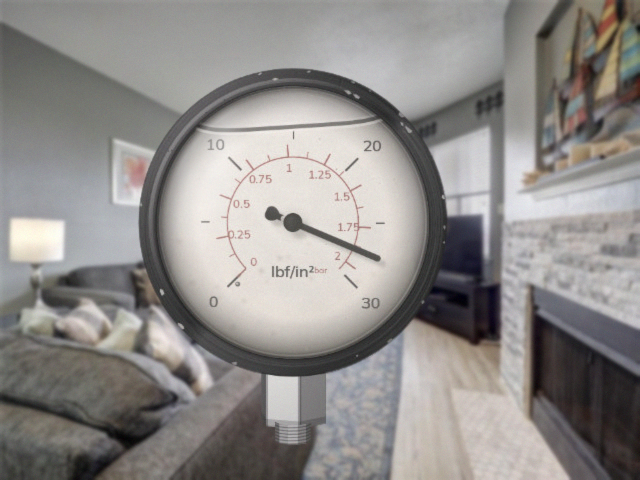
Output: 27.5
